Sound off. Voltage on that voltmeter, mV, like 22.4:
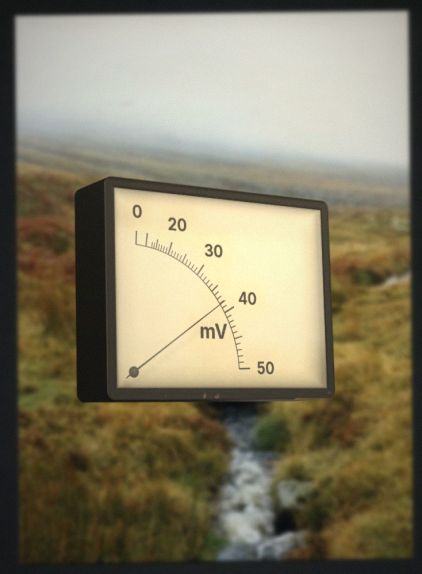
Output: 38
